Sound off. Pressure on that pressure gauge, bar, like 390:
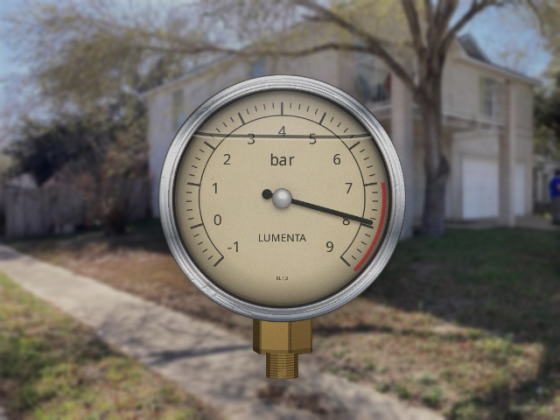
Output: 7.9
